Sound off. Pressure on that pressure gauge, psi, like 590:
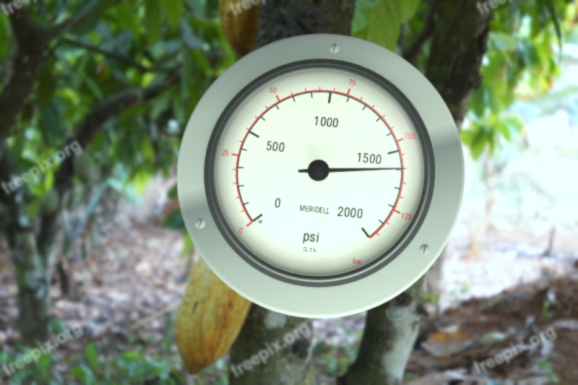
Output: 1600
